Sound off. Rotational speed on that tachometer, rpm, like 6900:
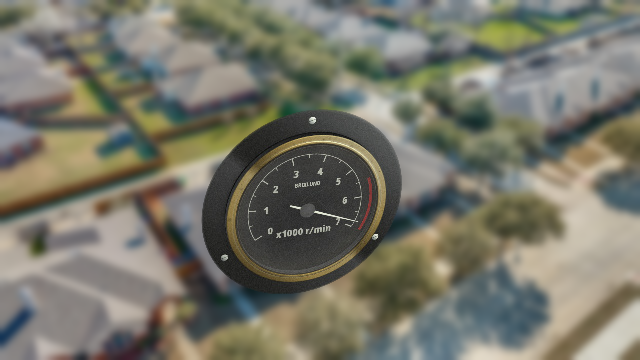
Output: 6750
